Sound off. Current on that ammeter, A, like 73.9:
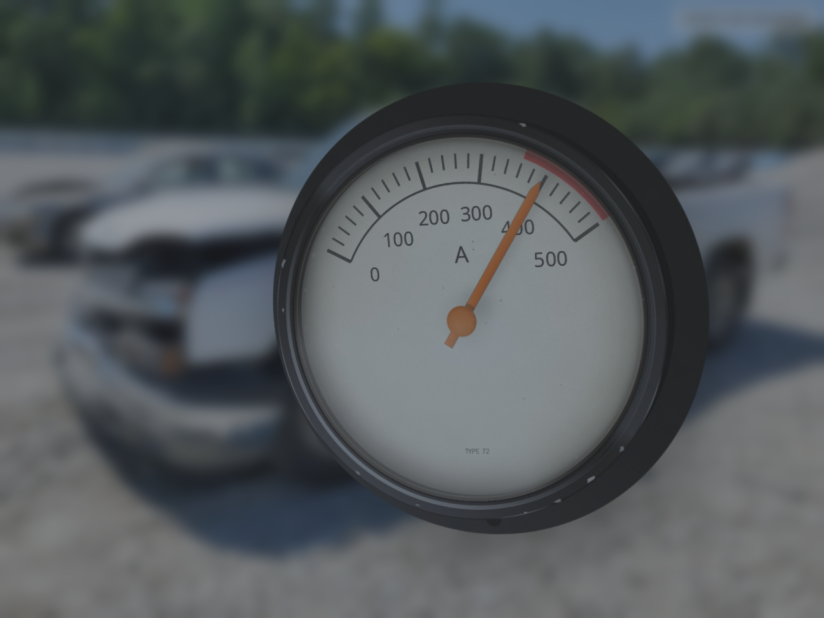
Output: 400
